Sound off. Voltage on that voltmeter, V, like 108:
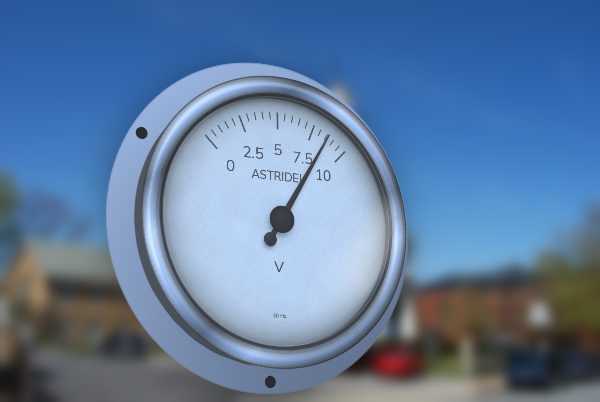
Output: 8.5
